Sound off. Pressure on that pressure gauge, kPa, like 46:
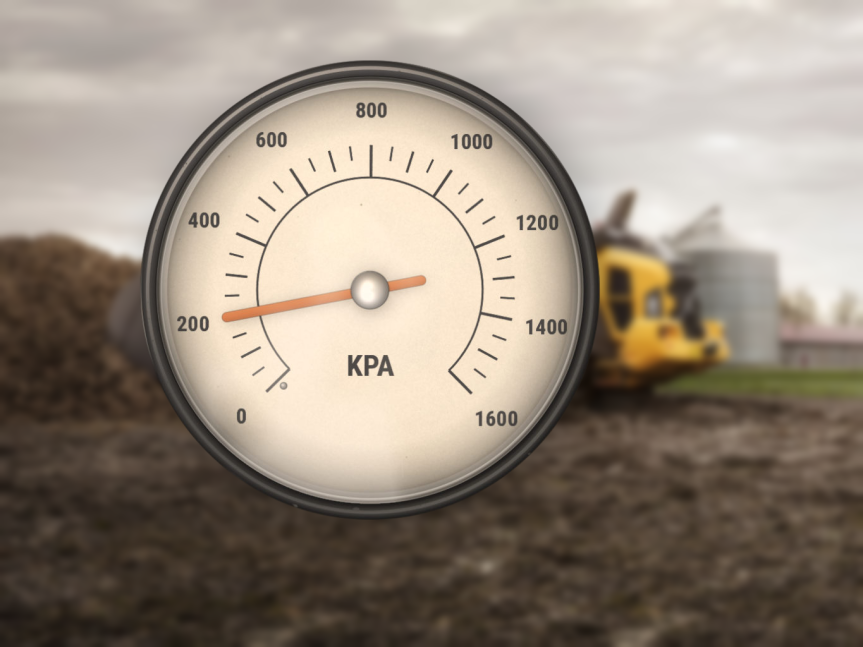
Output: 200
